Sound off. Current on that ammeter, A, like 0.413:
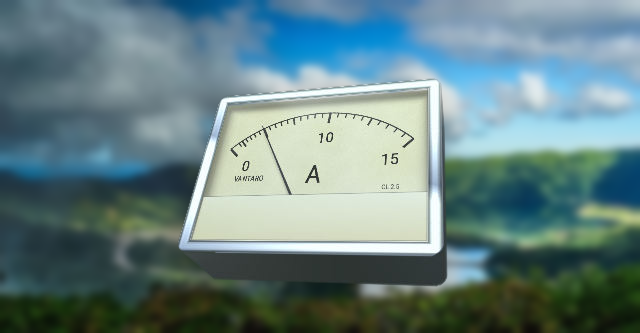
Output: 5
